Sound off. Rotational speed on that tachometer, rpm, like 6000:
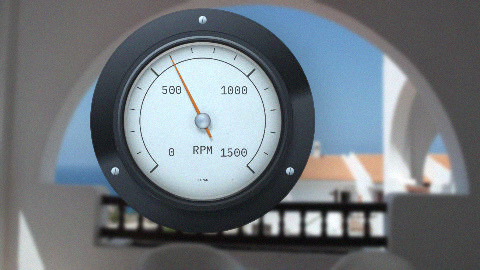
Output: 600
